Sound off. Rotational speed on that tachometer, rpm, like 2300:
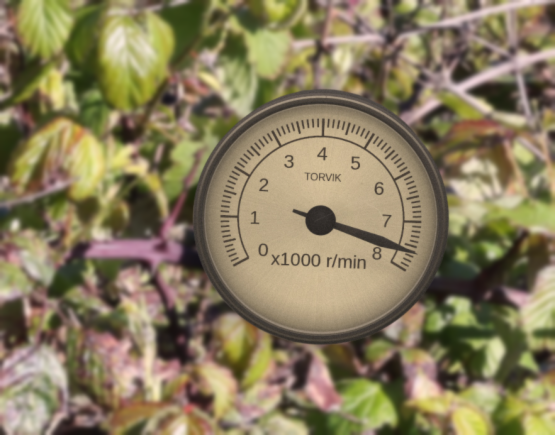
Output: 7600
